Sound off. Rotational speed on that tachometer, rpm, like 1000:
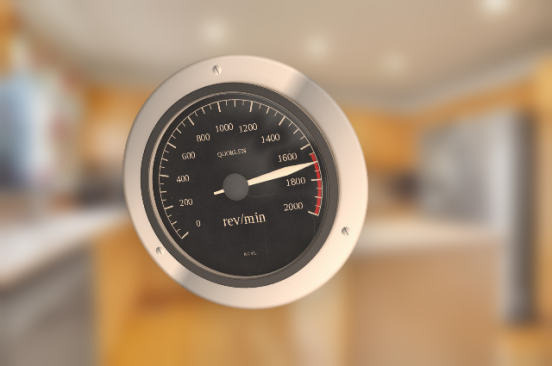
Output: 1700
